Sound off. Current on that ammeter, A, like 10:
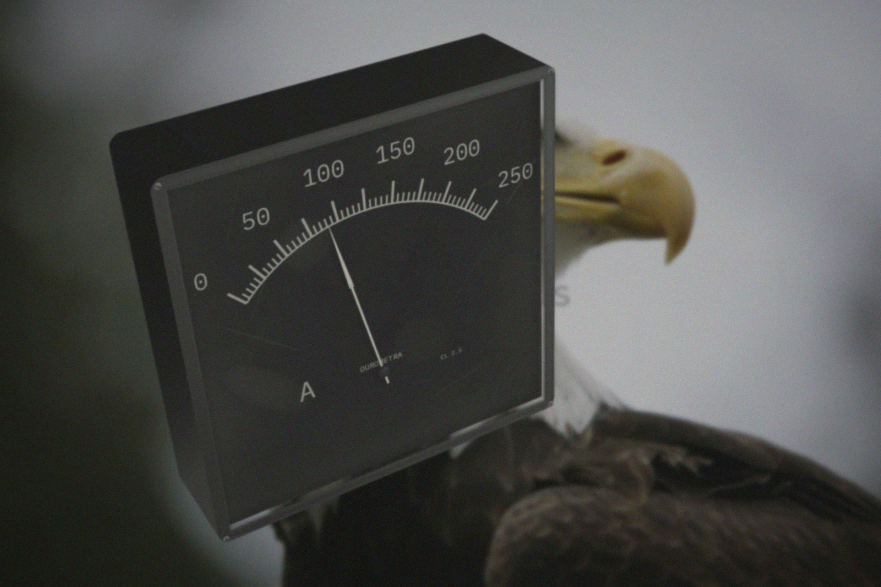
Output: 90
